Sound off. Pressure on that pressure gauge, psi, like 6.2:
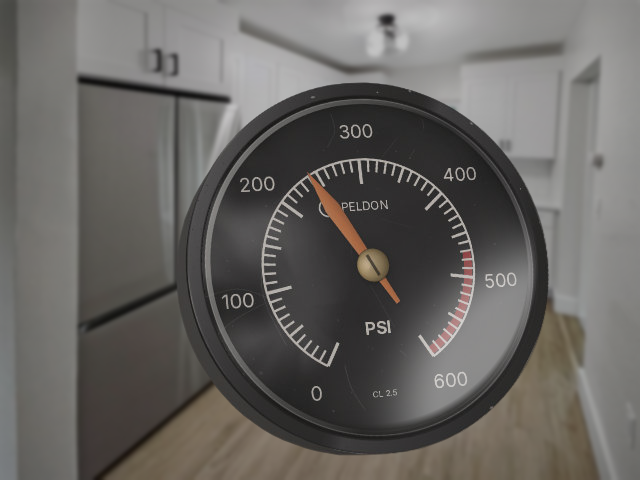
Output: 240
